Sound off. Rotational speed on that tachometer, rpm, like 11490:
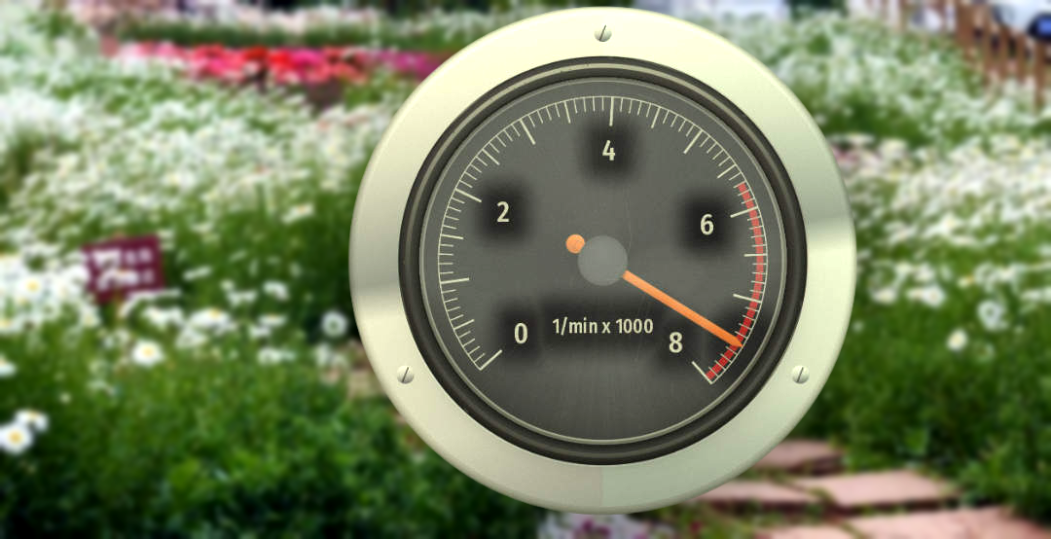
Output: 7500
